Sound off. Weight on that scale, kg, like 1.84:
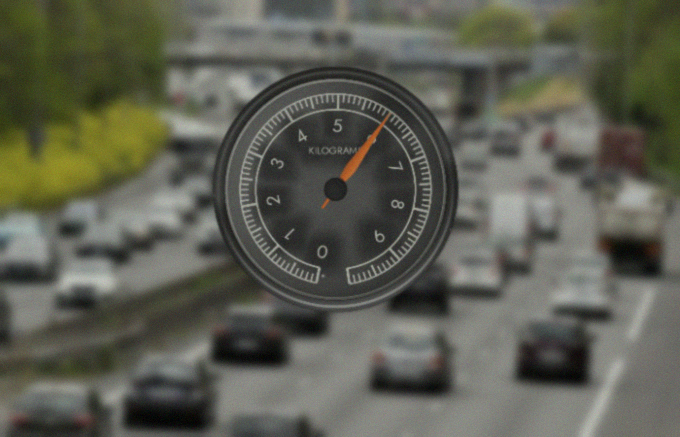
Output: 6
